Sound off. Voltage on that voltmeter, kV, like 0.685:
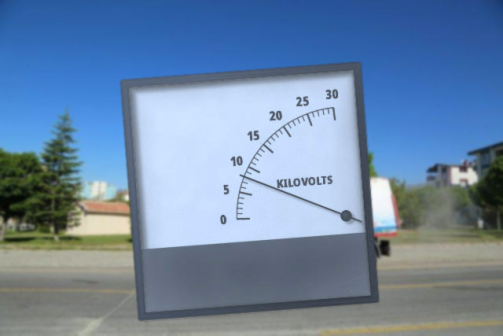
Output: 8
